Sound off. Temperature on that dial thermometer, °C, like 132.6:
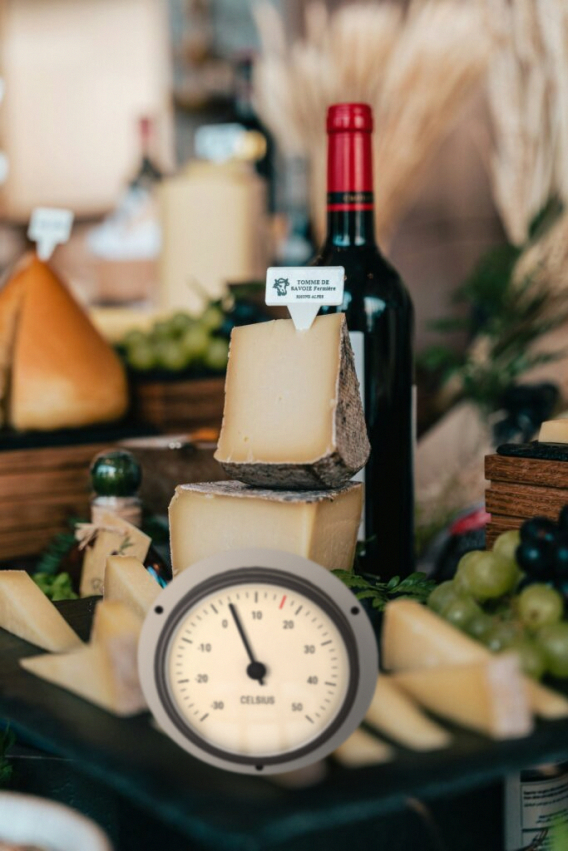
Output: 4
